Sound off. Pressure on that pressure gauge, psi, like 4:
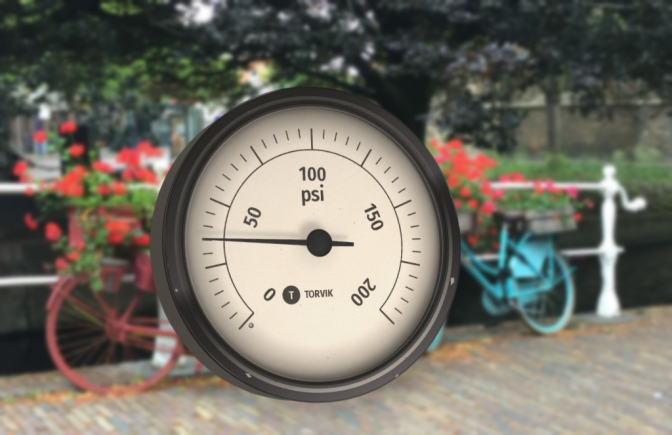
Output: 35
